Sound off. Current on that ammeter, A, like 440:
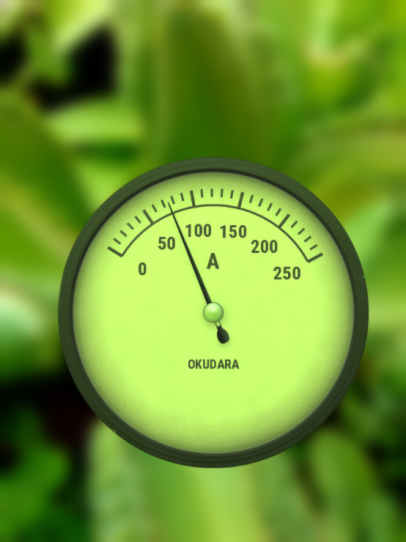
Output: 75
